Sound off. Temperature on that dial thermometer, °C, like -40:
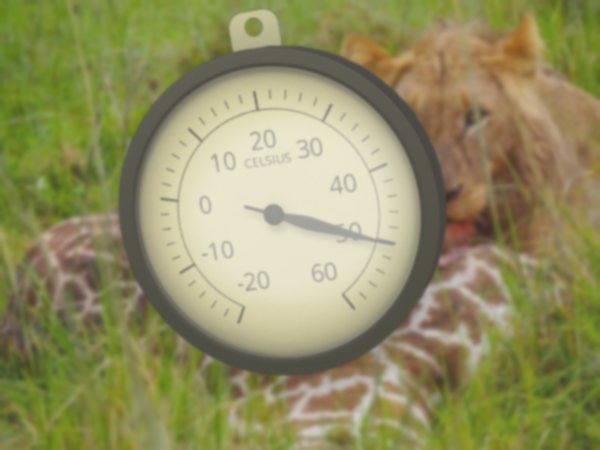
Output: 50
